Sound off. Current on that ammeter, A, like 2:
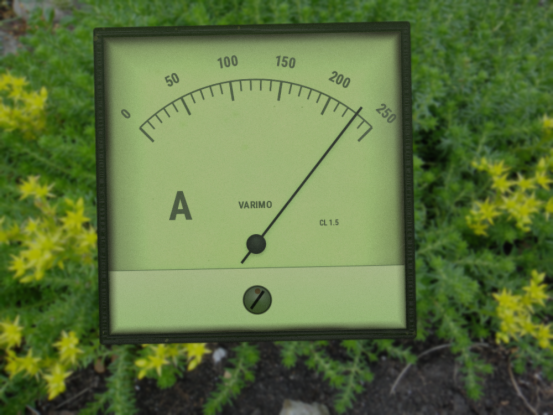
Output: 230
